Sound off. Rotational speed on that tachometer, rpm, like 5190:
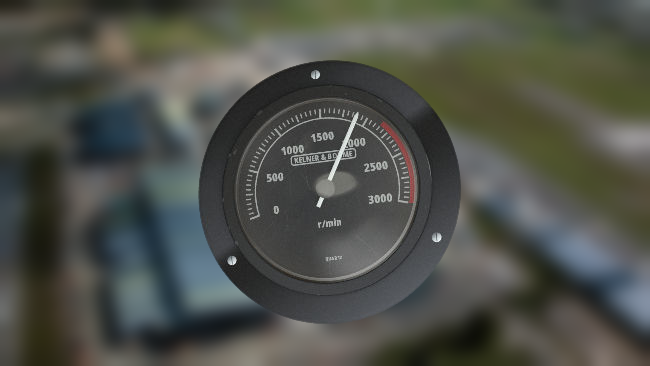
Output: 1900
